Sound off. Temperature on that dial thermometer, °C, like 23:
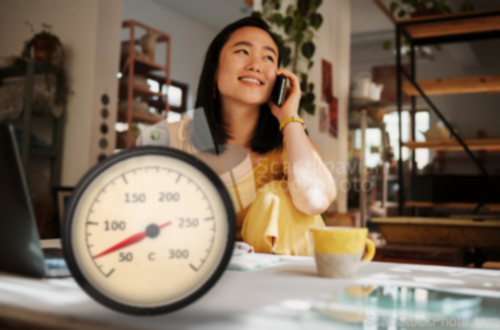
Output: 70
